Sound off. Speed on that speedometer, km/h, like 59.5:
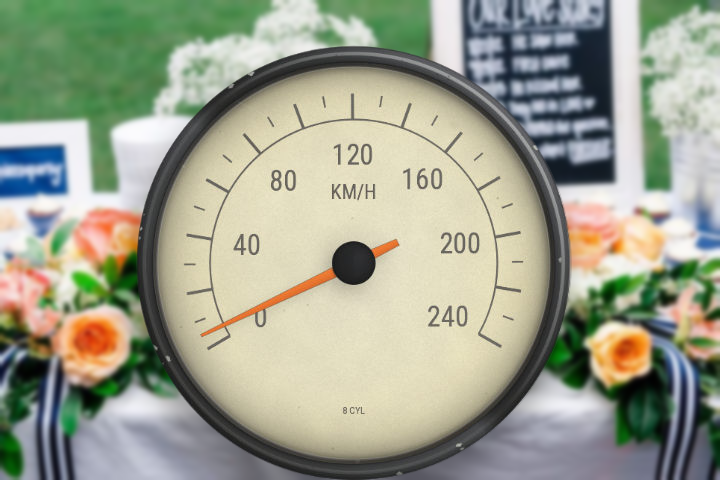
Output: 5
